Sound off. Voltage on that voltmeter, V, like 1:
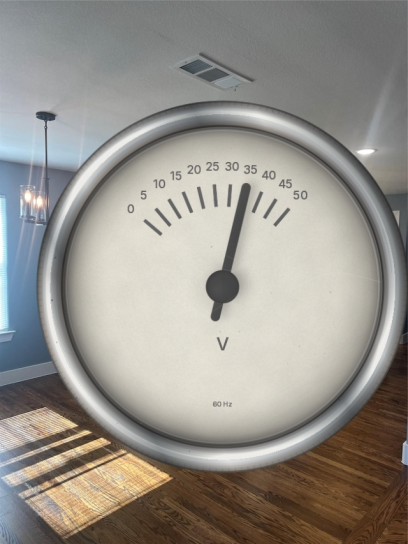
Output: 35
